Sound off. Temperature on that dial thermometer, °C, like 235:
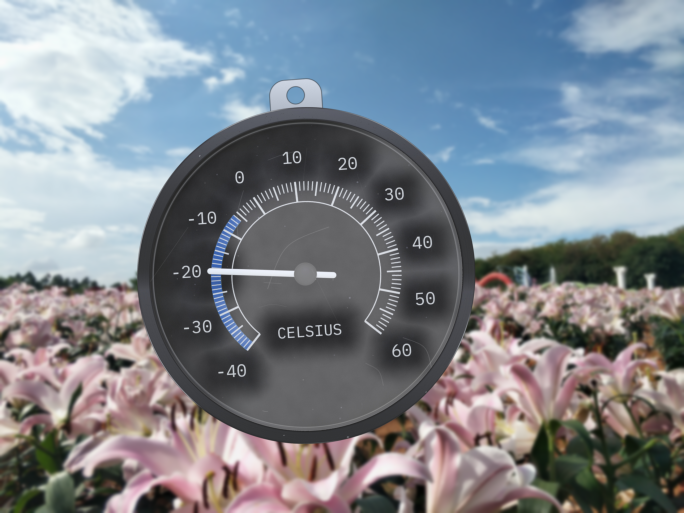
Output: -20
